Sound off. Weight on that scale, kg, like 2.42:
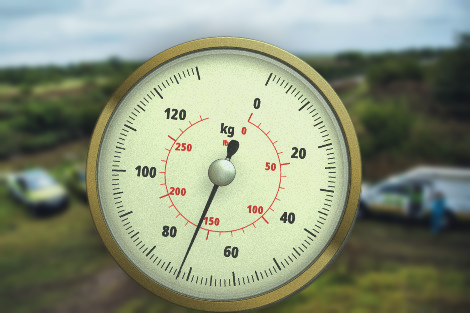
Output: 72
